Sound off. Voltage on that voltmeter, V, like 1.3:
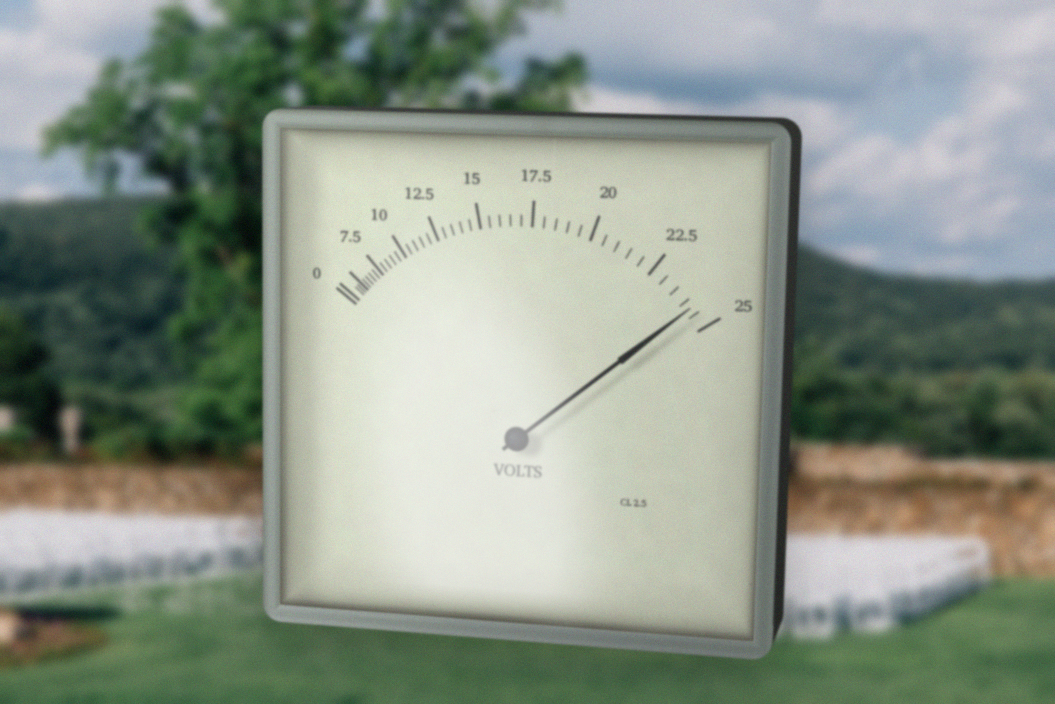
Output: 24.25
